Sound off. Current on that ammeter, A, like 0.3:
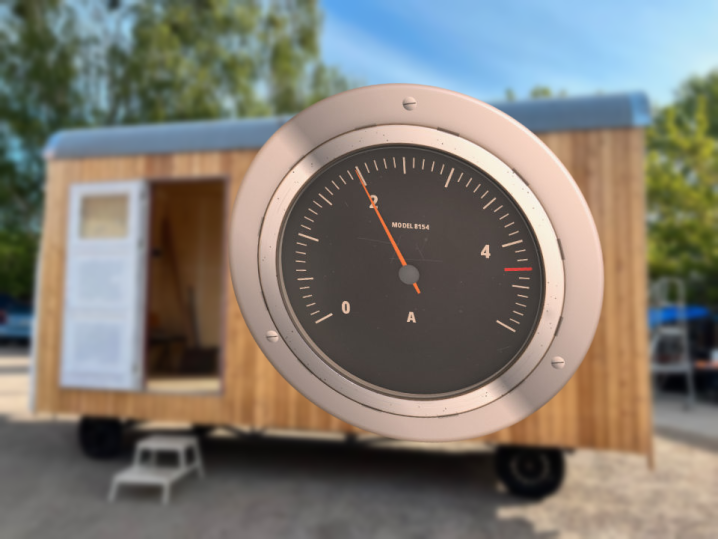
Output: 2
